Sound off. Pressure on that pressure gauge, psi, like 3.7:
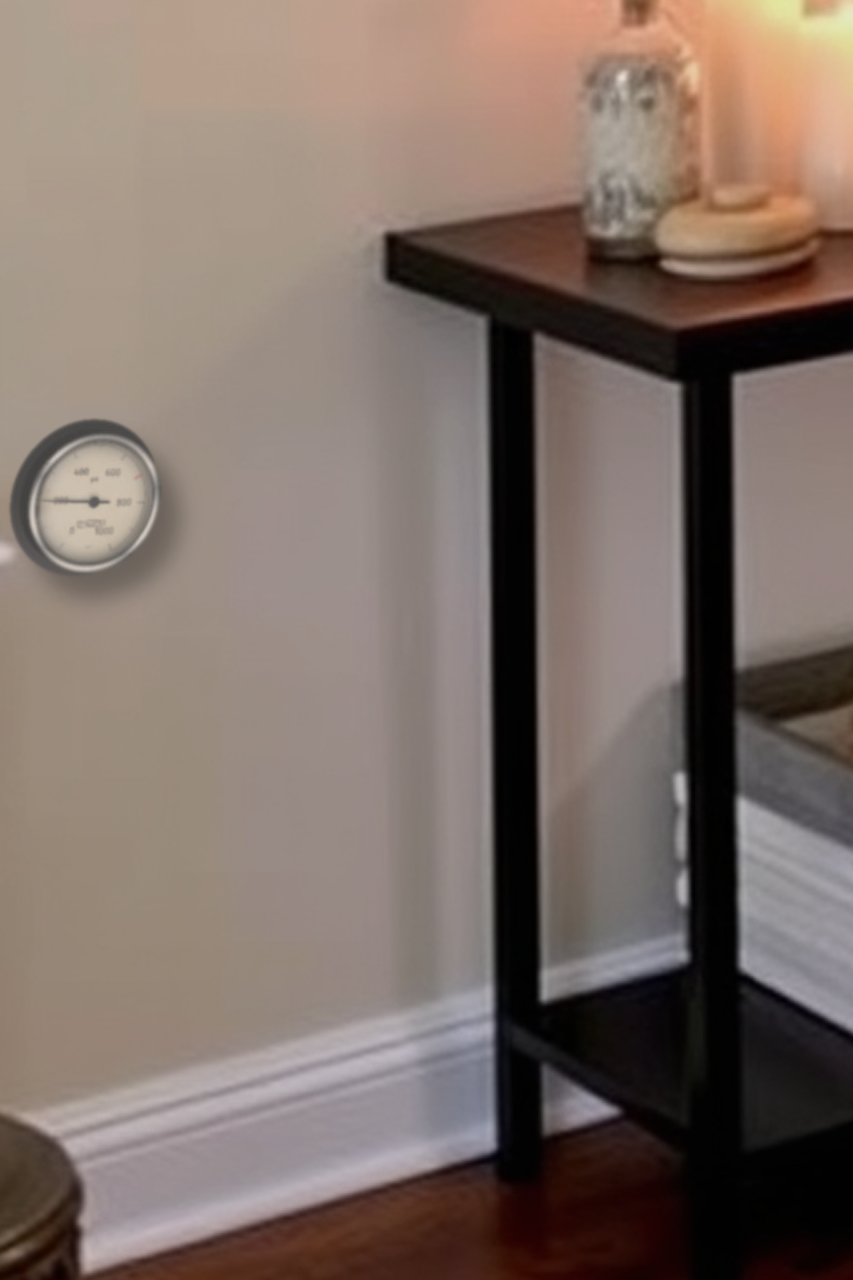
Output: 200
